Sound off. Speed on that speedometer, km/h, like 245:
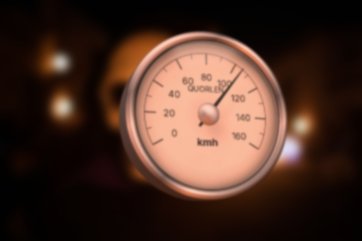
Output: 105
